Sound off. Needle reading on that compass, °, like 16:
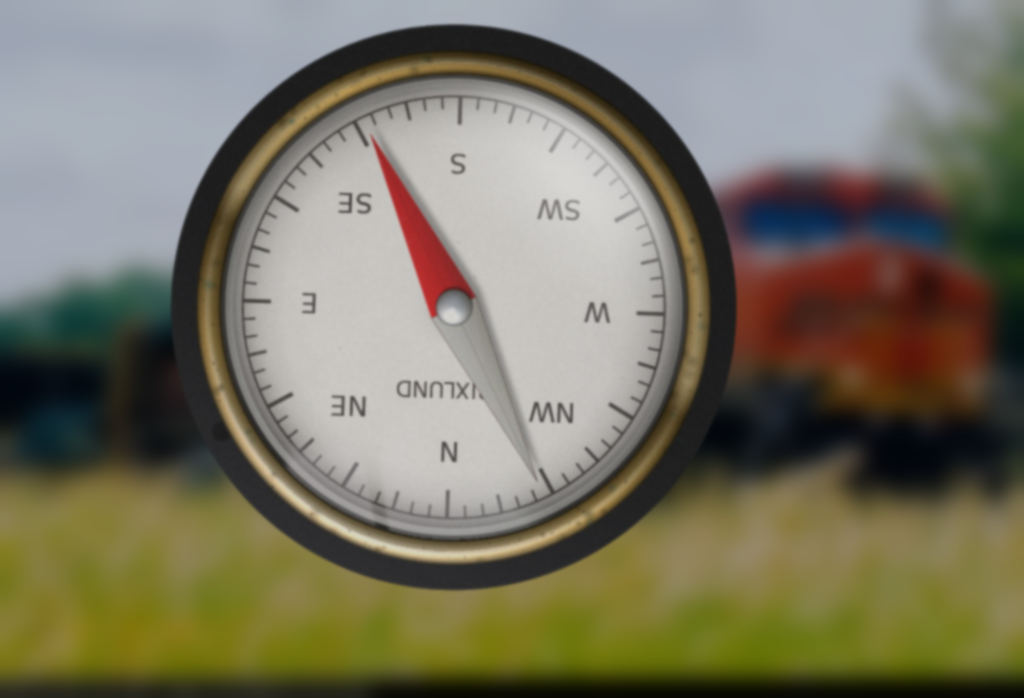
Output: 152.5
